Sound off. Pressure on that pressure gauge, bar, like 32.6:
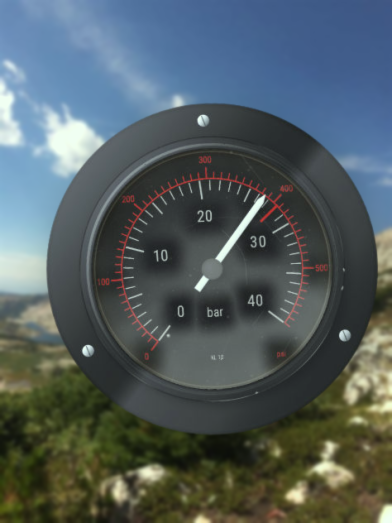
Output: 26.5
